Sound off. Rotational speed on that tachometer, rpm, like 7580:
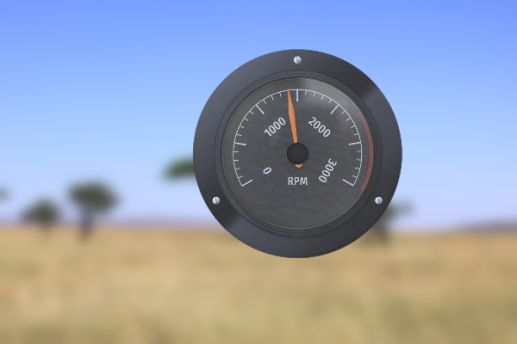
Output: 1400
